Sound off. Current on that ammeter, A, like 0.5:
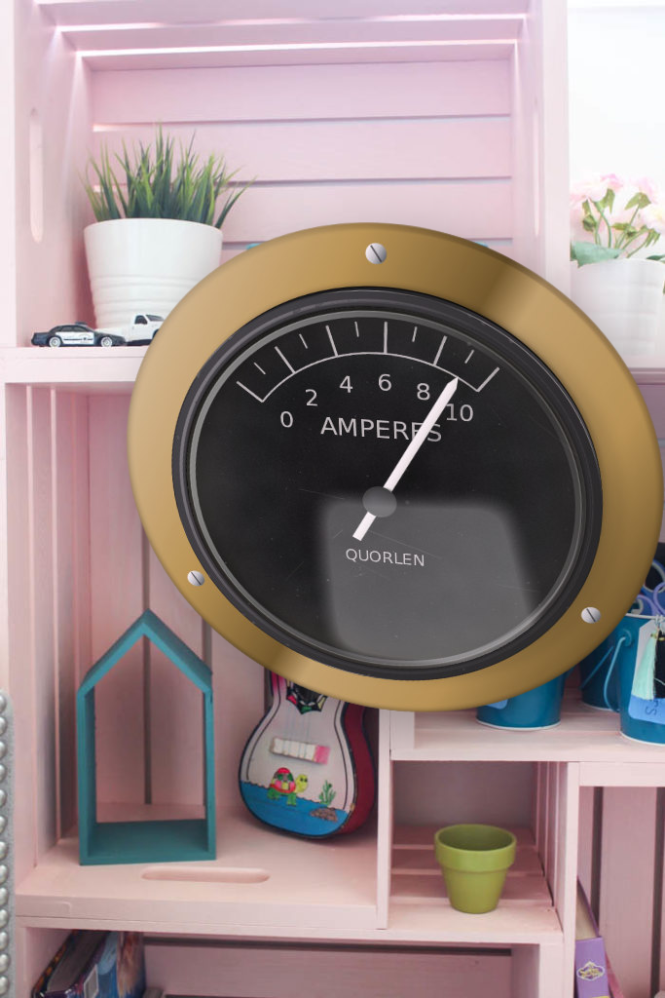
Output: 9
